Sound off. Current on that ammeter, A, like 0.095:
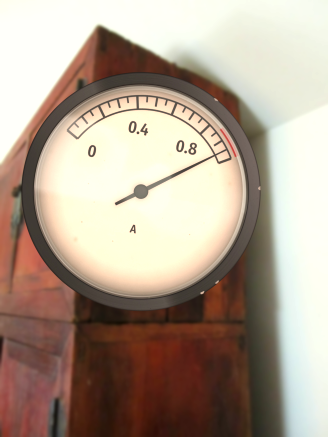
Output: 0.95
